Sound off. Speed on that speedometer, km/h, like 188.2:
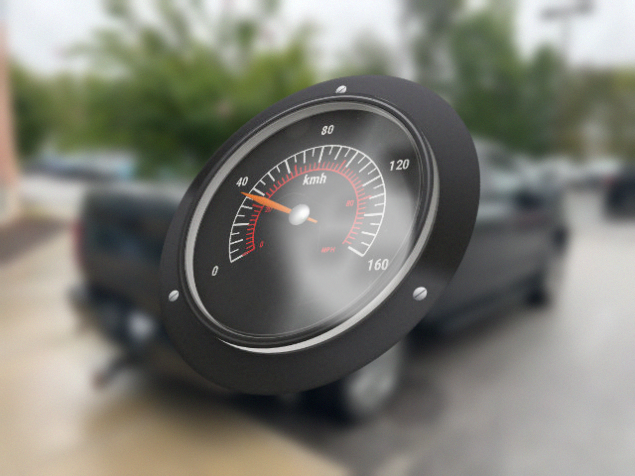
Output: 35
